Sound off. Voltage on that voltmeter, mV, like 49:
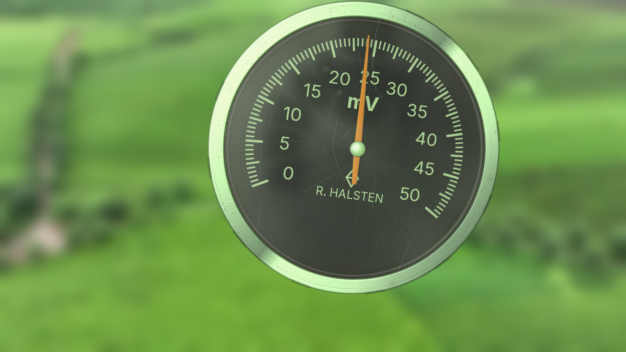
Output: 24
